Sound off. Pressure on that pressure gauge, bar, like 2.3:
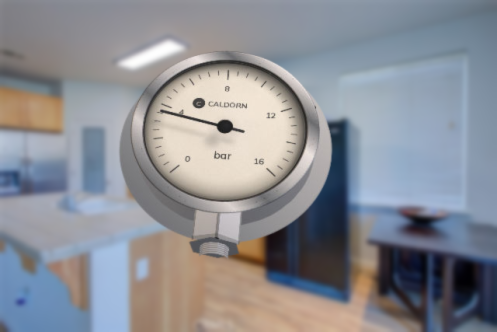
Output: 3.5
